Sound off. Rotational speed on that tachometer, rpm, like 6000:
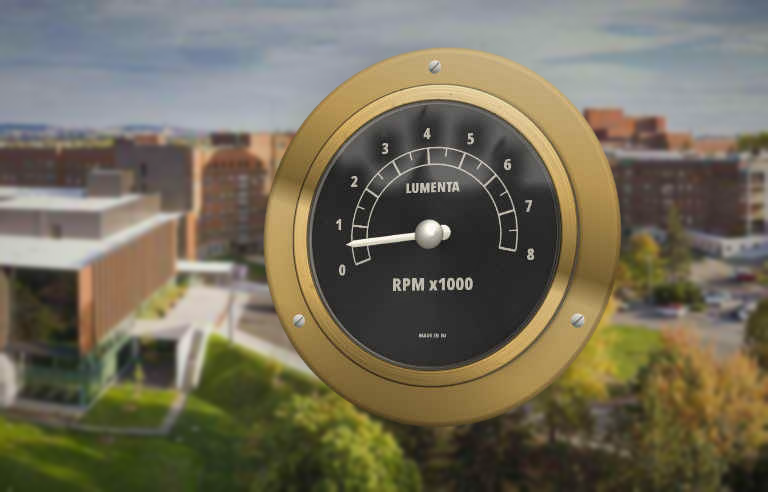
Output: 500
